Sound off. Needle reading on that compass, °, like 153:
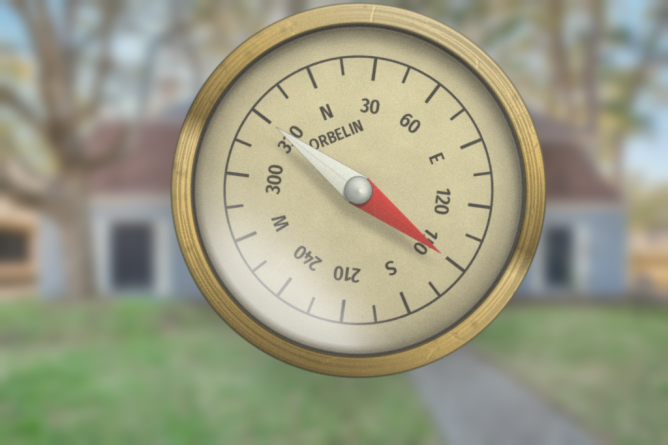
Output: 150
